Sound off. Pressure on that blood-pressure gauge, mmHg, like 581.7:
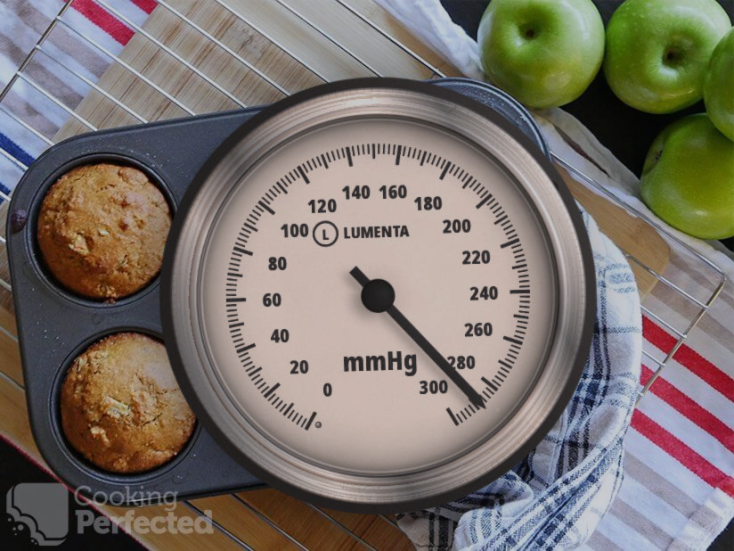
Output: 288
